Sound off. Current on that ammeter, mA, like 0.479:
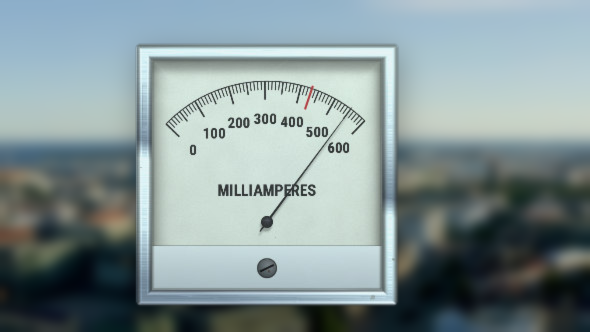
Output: 550
